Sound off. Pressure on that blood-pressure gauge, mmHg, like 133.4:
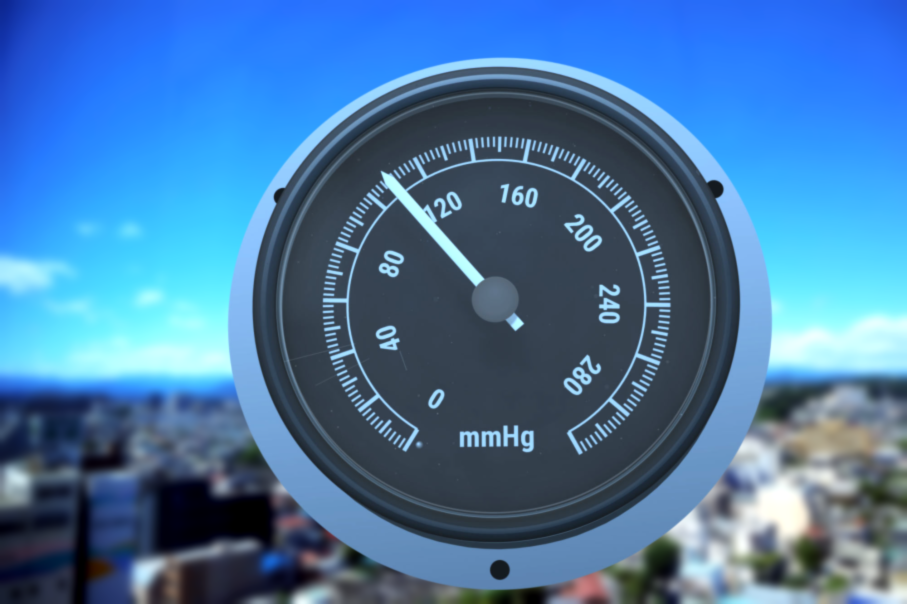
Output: 108
